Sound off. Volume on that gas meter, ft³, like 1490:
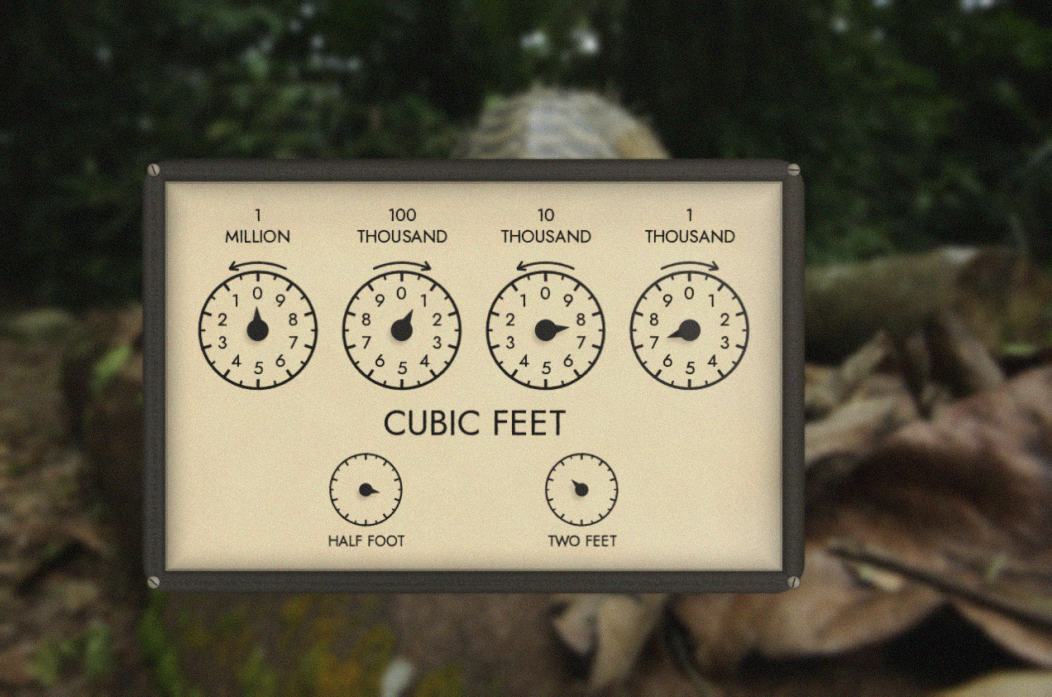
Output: 7700
